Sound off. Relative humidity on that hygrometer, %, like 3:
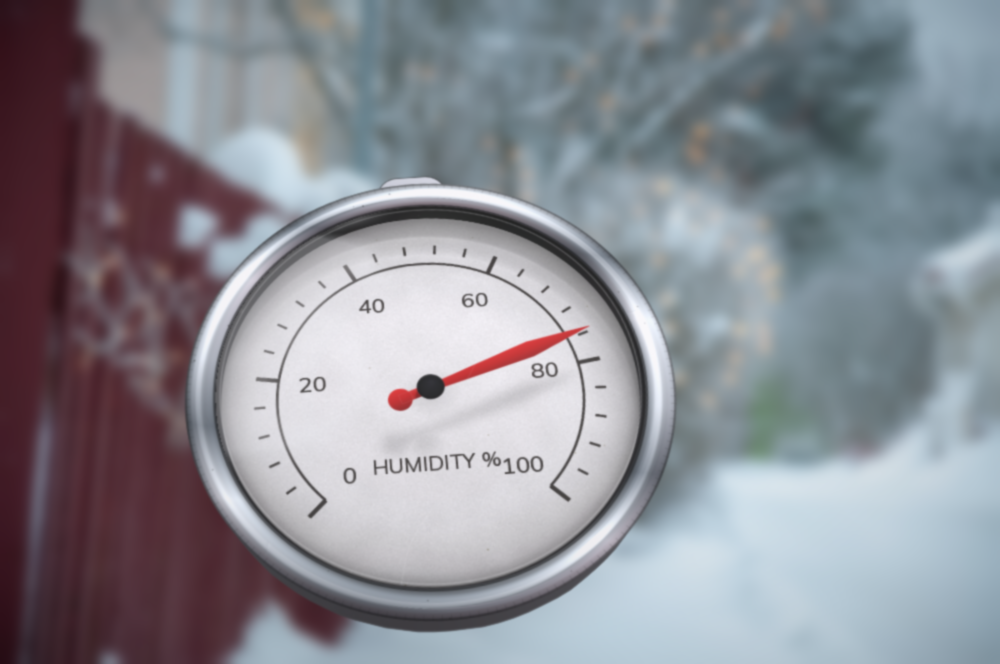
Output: 76
